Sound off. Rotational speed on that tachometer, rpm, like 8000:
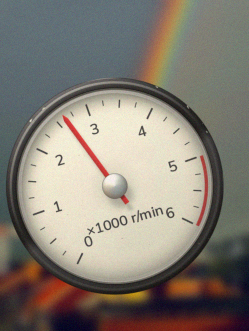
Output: 2625
